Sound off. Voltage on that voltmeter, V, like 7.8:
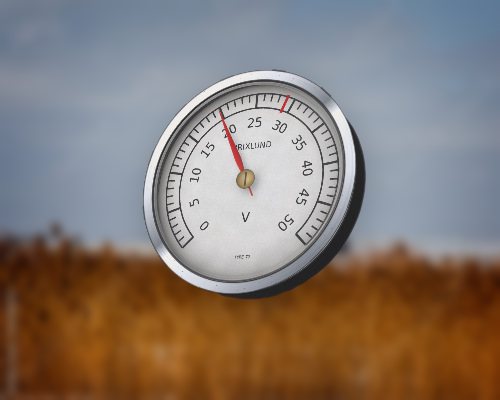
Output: 20
